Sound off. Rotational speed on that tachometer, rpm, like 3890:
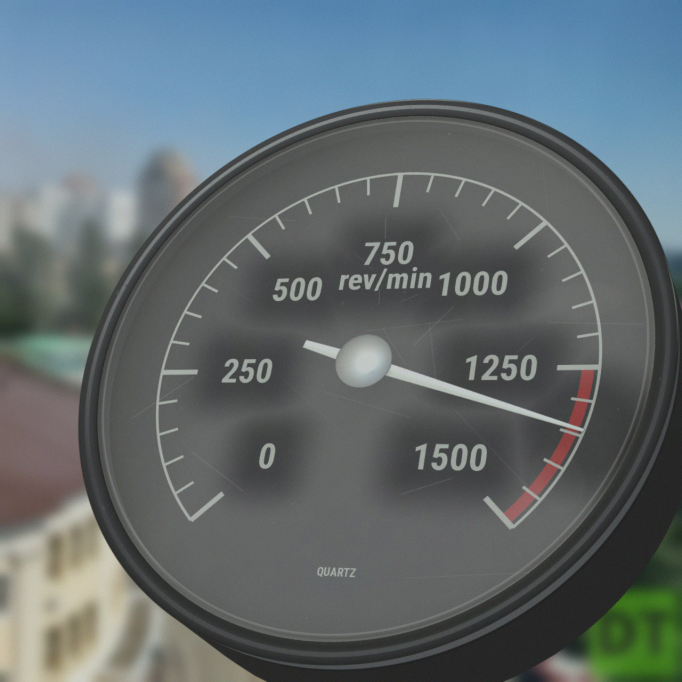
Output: 1350
